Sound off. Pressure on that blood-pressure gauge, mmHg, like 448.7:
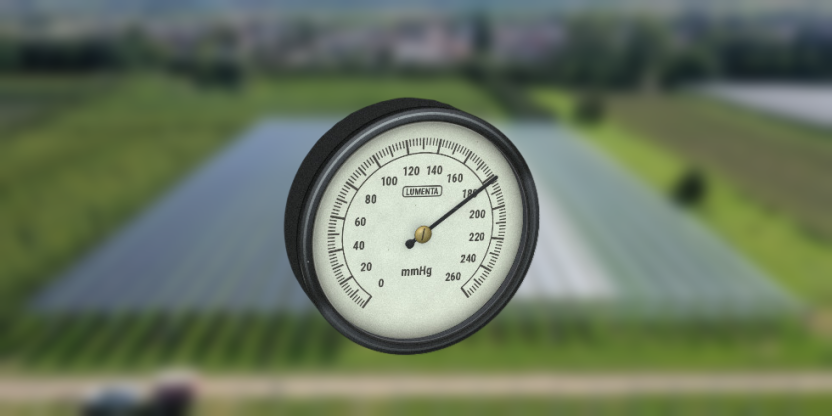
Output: 180
